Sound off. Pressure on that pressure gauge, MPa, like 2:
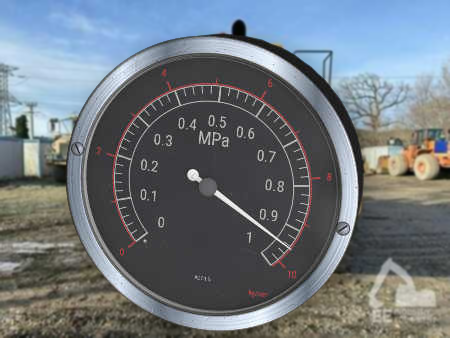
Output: 0.94
